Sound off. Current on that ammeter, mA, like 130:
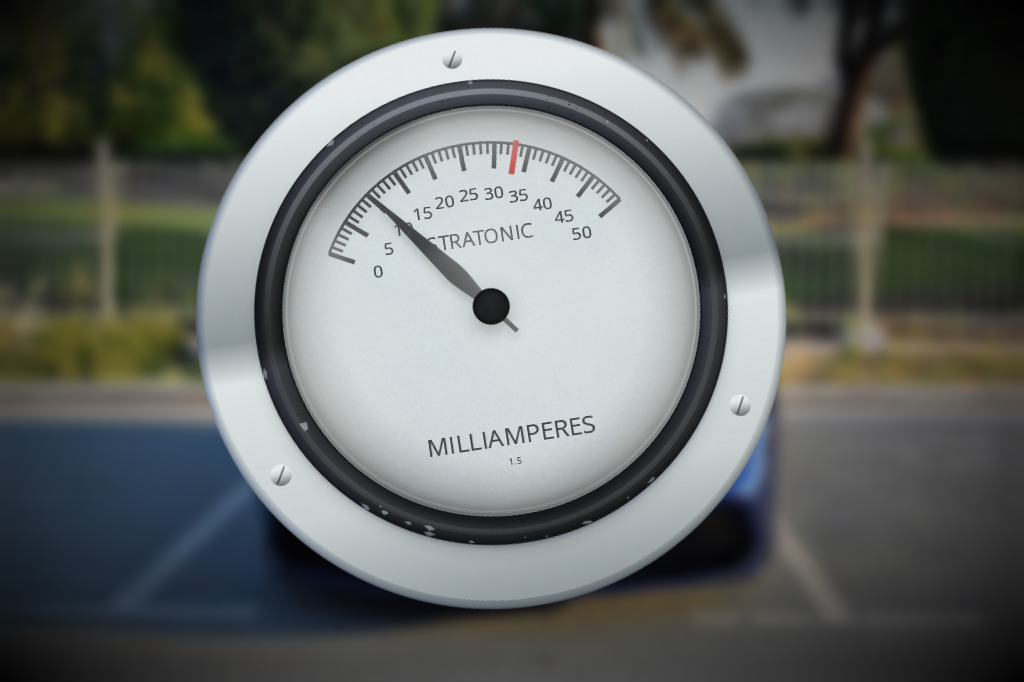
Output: 10
